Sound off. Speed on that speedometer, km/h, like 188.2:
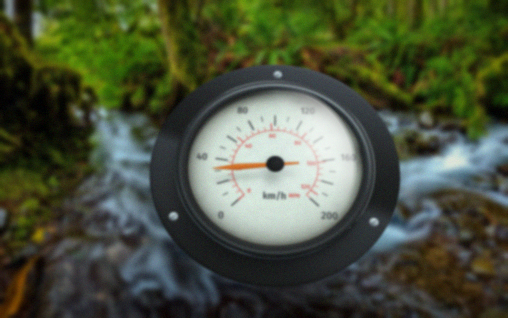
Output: 30
